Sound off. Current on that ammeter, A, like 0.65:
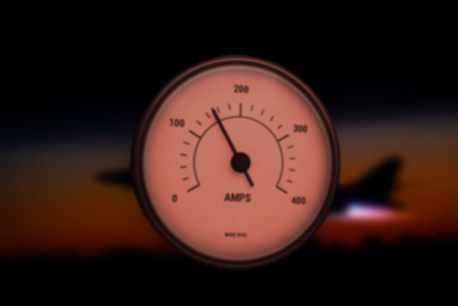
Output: 150
